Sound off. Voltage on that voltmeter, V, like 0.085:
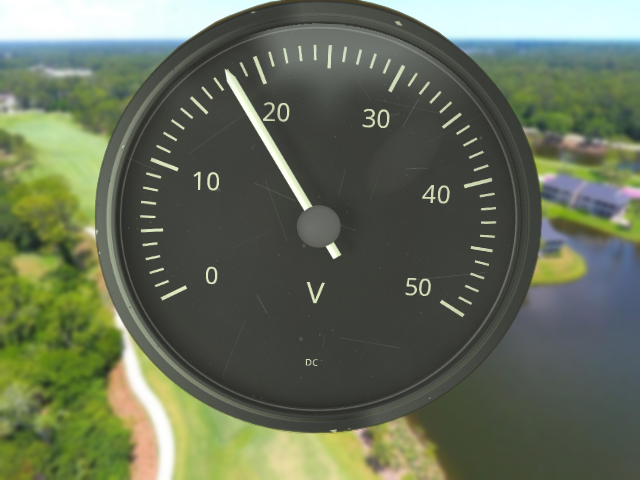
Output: 18
